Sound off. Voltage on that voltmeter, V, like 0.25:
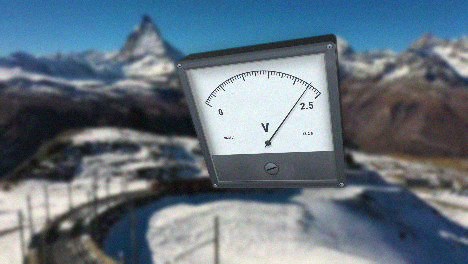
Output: 2.25
